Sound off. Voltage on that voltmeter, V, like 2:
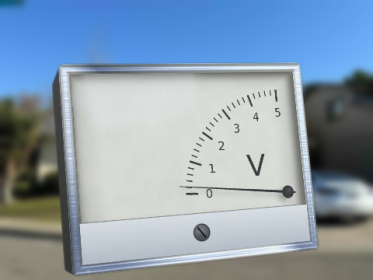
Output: 0.2
